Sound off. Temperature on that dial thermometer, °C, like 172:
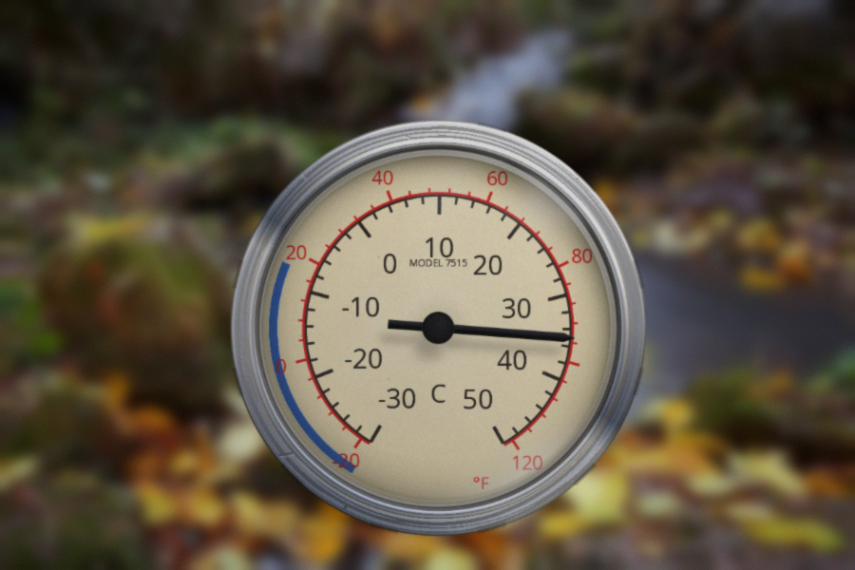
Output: 35
